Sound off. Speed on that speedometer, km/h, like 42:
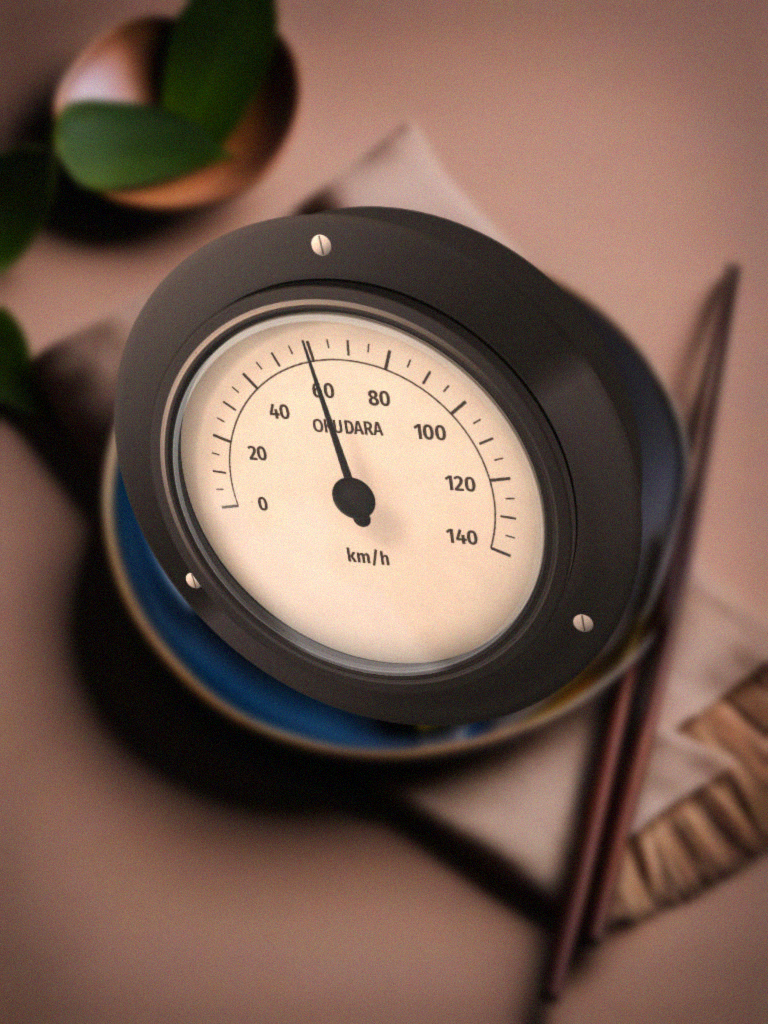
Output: 60
